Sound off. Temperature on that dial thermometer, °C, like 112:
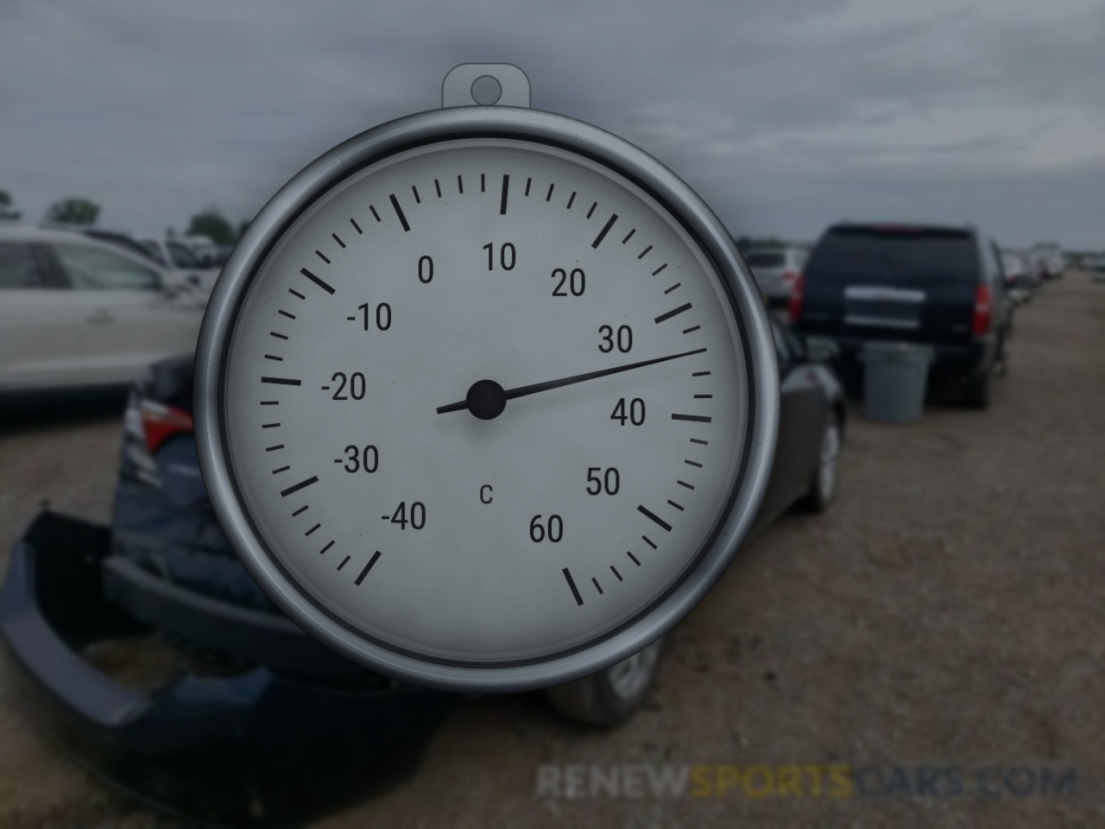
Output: 34
